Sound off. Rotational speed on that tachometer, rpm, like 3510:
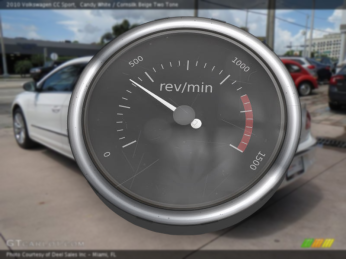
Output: 400
